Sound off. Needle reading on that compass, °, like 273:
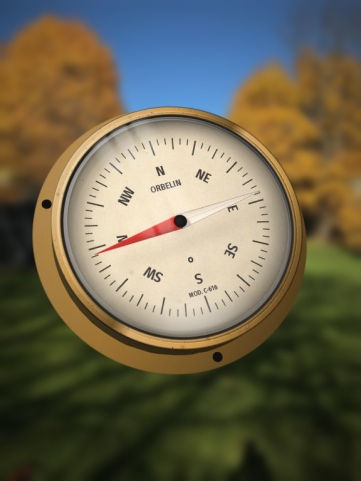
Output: 265
